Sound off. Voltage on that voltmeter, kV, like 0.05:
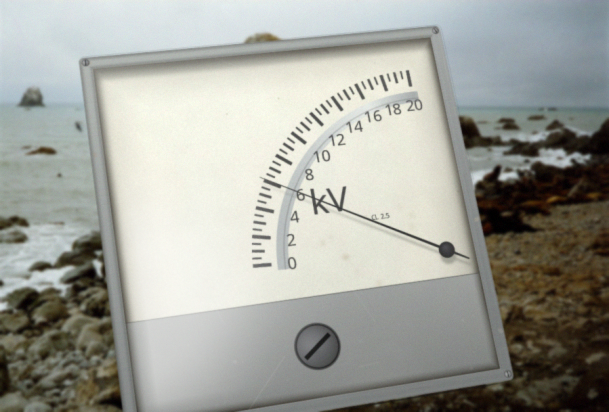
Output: 6
